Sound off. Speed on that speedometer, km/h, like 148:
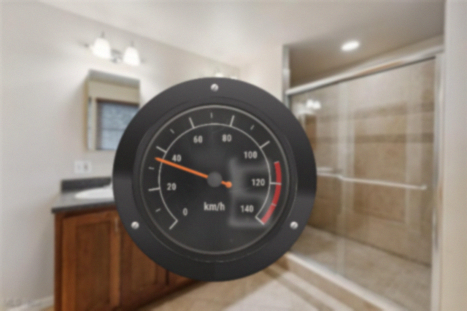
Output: 35
